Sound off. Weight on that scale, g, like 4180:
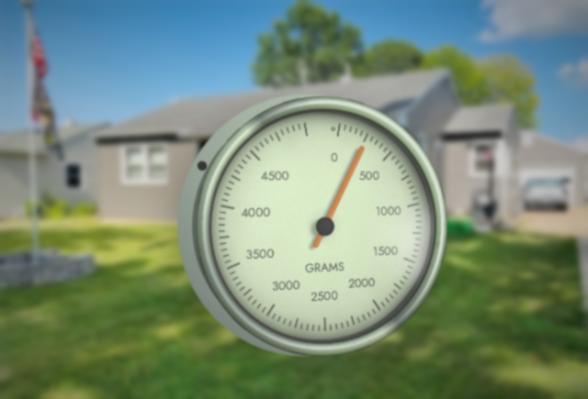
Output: 250
